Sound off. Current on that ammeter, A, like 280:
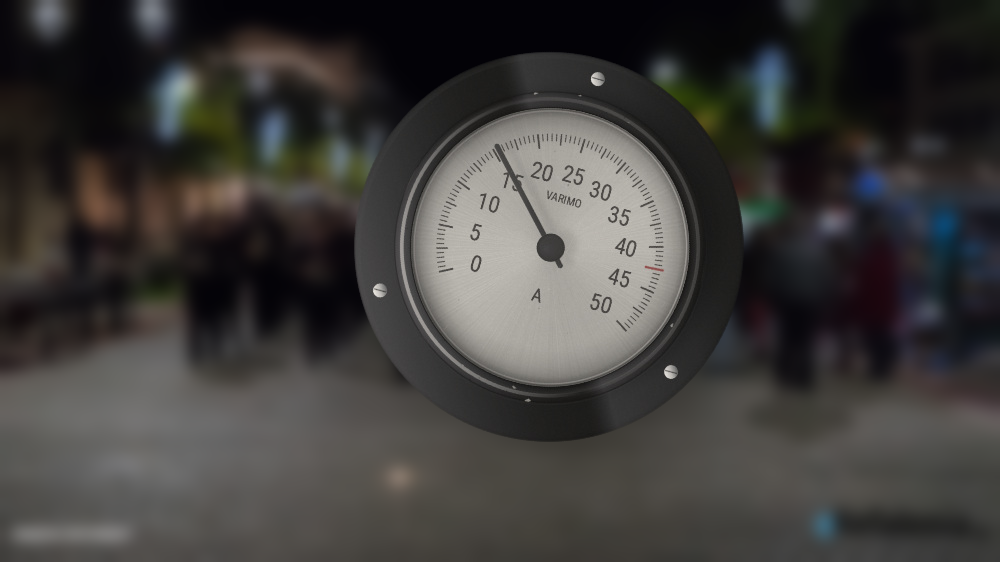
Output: 15.5
